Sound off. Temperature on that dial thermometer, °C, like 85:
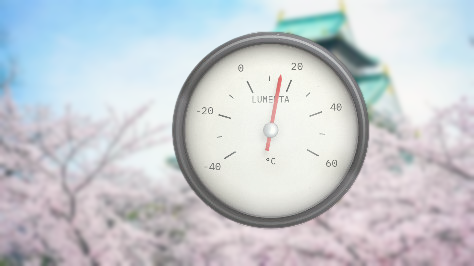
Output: 15
